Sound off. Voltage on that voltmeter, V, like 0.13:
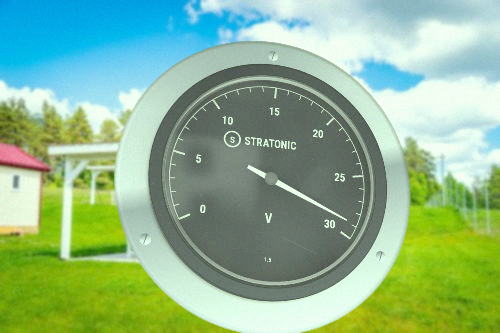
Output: 29
